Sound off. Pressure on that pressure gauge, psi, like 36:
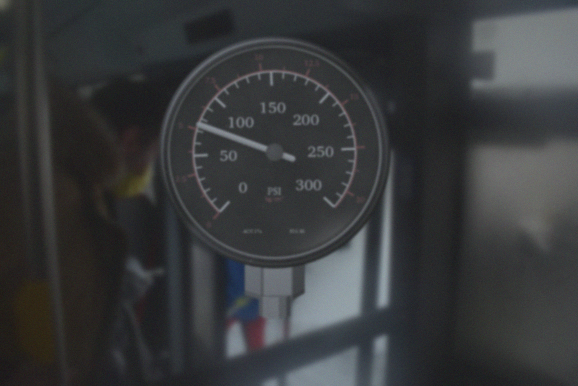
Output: 75
